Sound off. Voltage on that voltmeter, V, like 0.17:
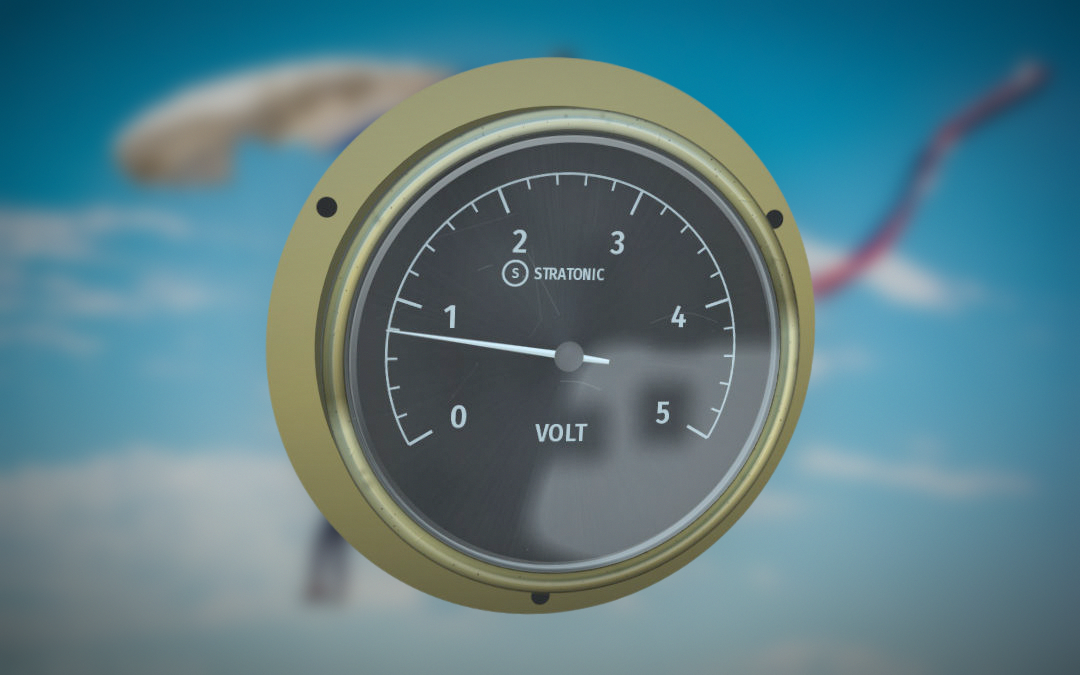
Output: 0.8
